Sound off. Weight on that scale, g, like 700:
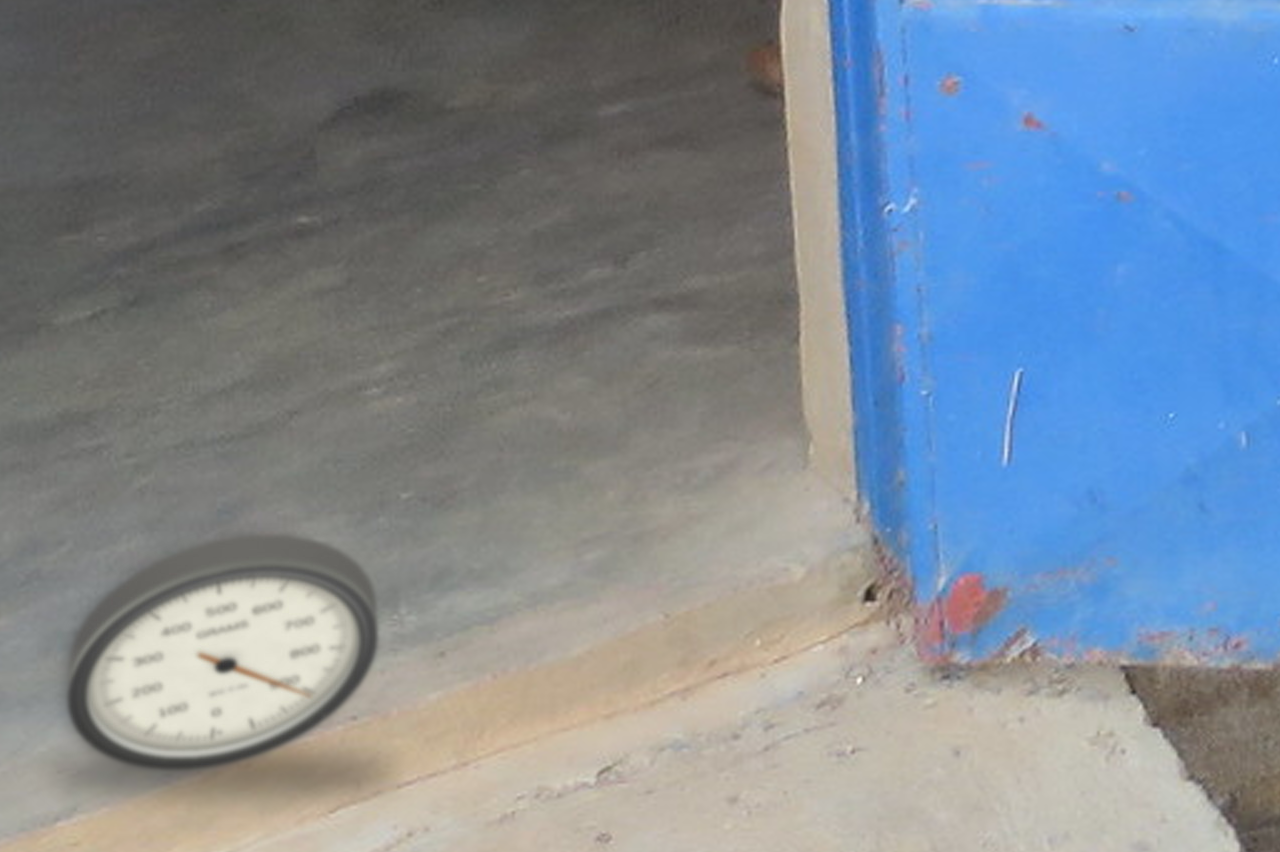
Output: 900
